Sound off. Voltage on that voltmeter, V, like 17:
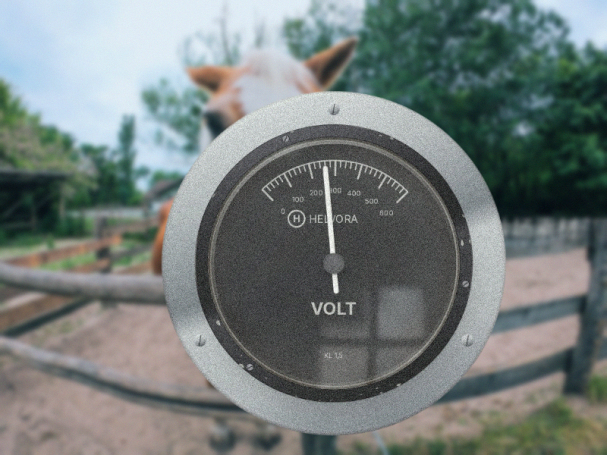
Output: 260
